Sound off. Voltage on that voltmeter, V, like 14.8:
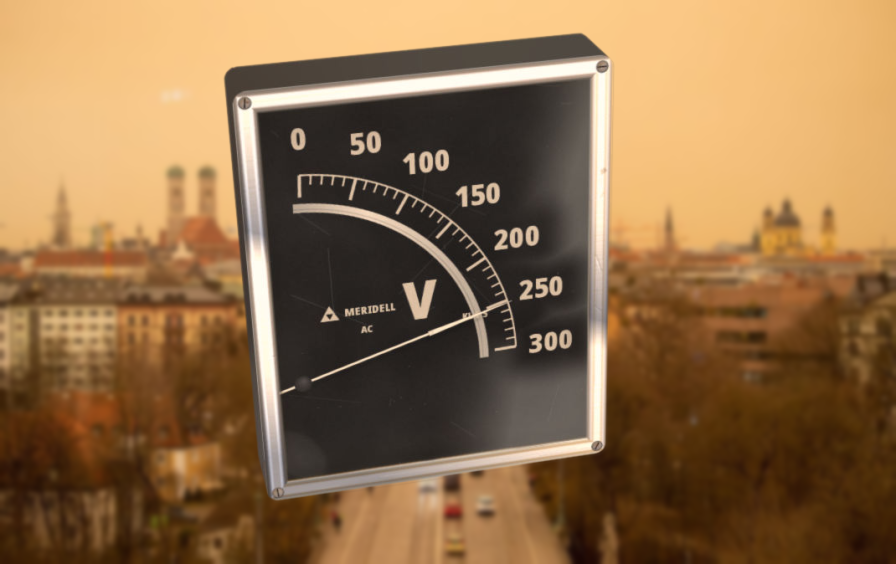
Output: 250
